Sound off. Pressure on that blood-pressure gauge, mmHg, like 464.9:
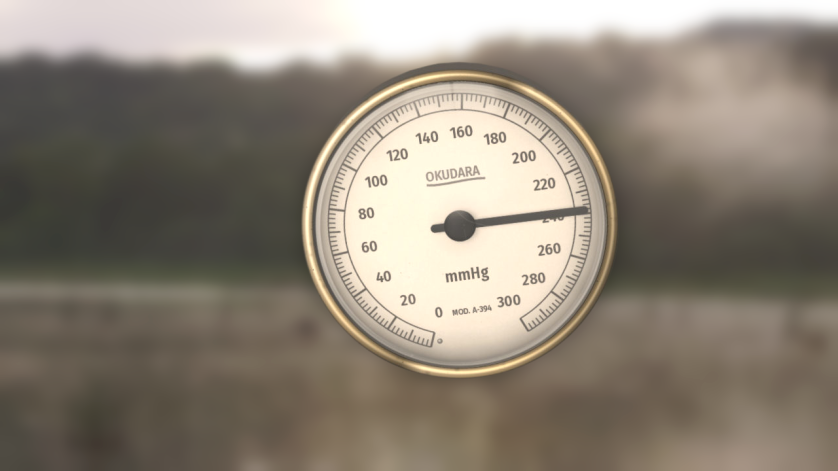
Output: 238
